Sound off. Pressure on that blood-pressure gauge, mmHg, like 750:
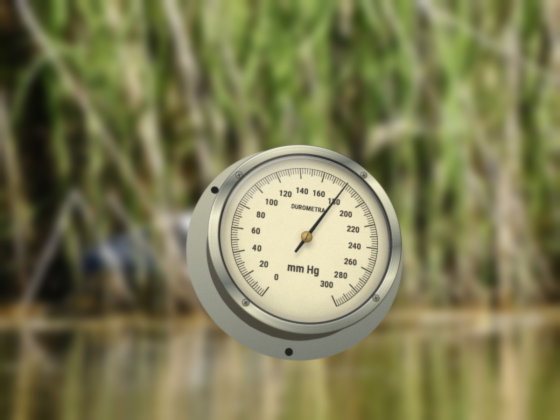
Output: 180
